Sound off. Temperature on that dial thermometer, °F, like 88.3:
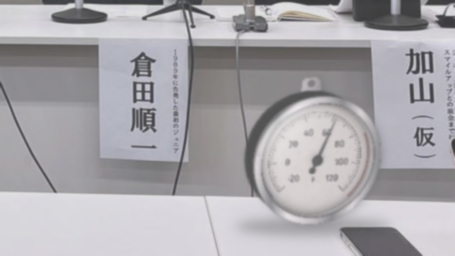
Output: 60
